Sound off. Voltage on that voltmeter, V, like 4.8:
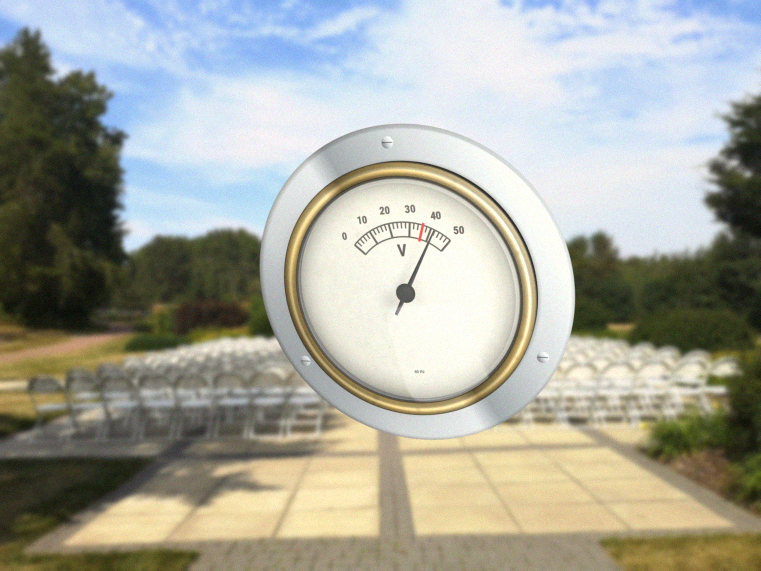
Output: 42
